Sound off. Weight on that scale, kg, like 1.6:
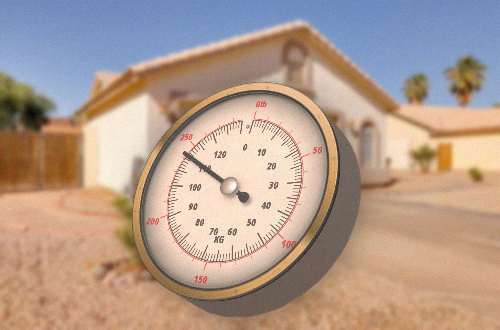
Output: 110
